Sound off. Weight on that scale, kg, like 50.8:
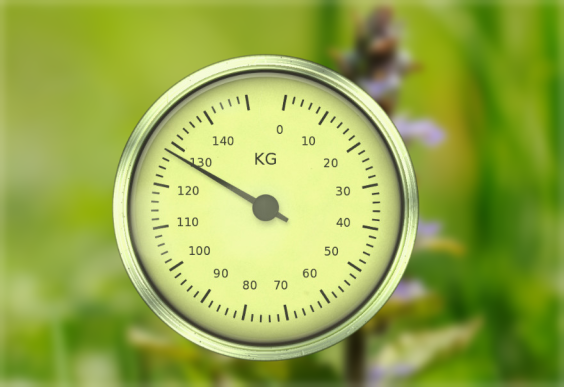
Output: 128
